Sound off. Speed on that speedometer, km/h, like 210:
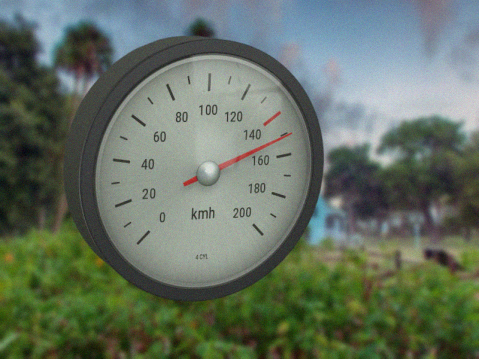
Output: 150
